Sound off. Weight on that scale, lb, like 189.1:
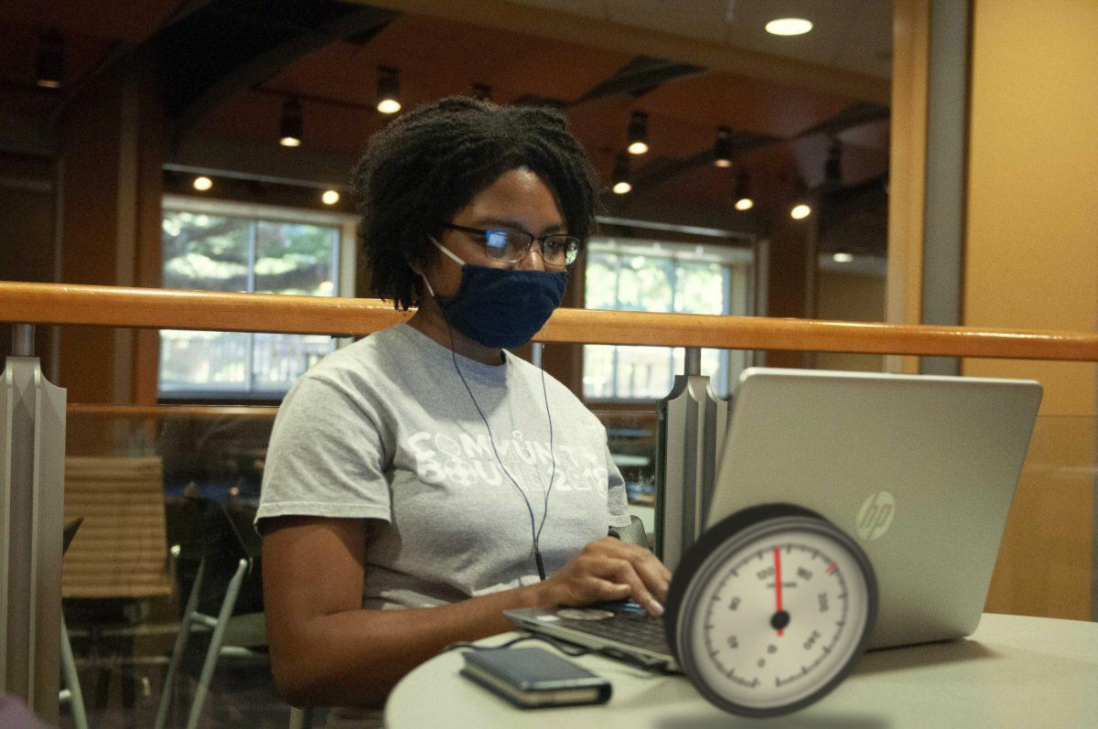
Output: 130
